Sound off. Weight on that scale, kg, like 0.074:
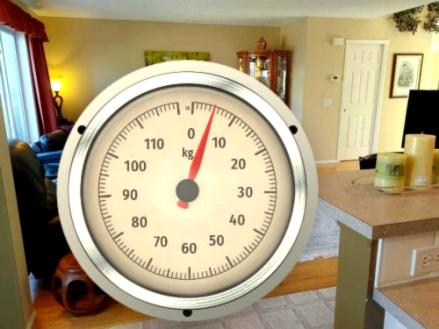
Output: 5
